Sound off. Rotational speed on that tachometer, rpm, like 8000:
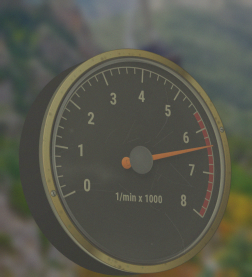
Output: 6400
